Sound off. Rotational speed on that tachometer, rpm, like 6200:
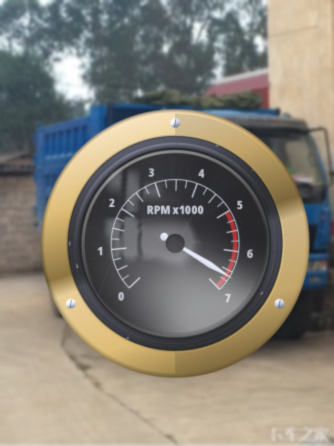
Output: 6625
